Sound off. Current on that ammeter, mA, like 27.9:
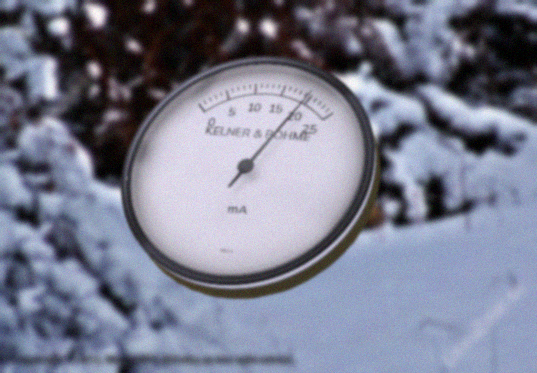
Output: 20
